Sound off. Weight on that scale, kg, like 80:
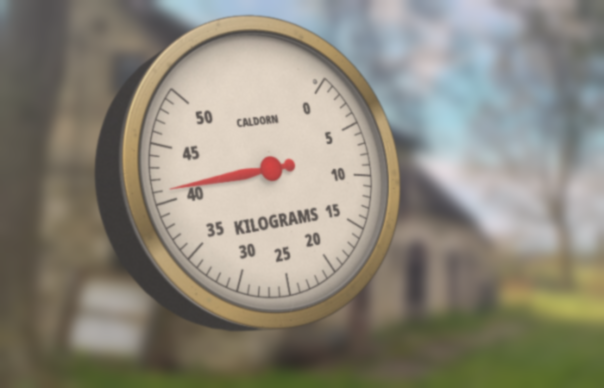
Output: 41
